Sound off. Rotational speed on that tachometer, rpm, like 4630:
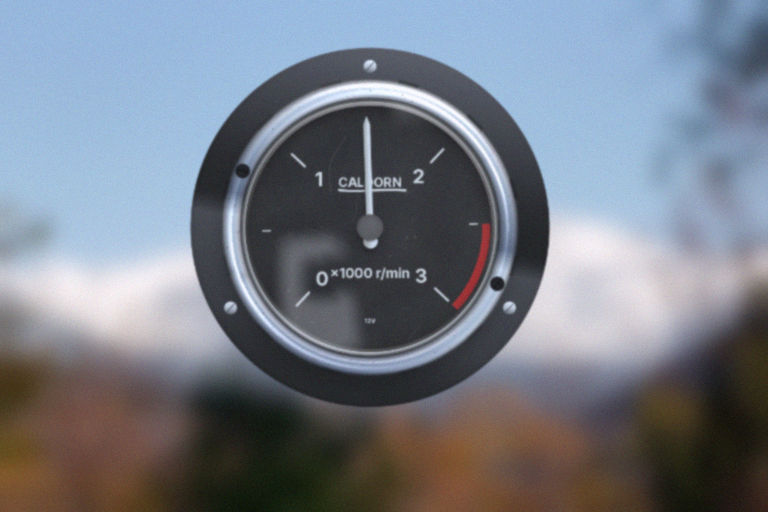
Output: 1500
